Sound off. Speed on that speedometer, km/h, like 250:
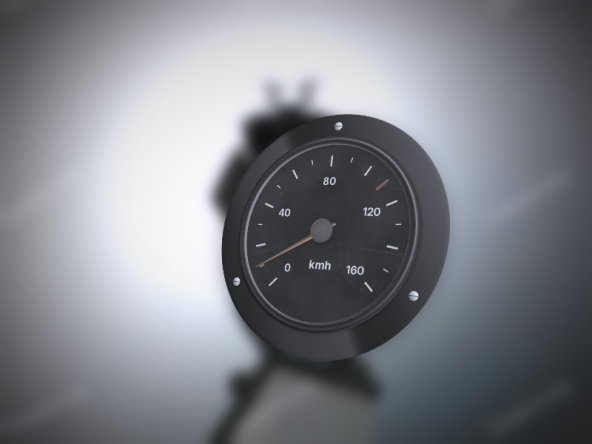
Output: 10
